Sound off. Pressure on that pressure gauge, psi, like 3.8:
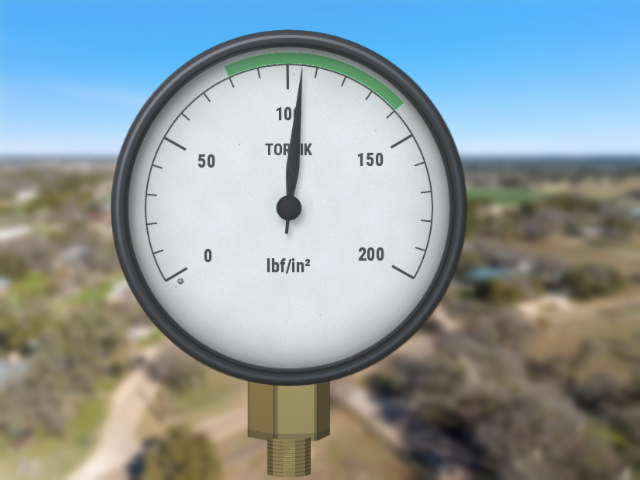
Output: 105
